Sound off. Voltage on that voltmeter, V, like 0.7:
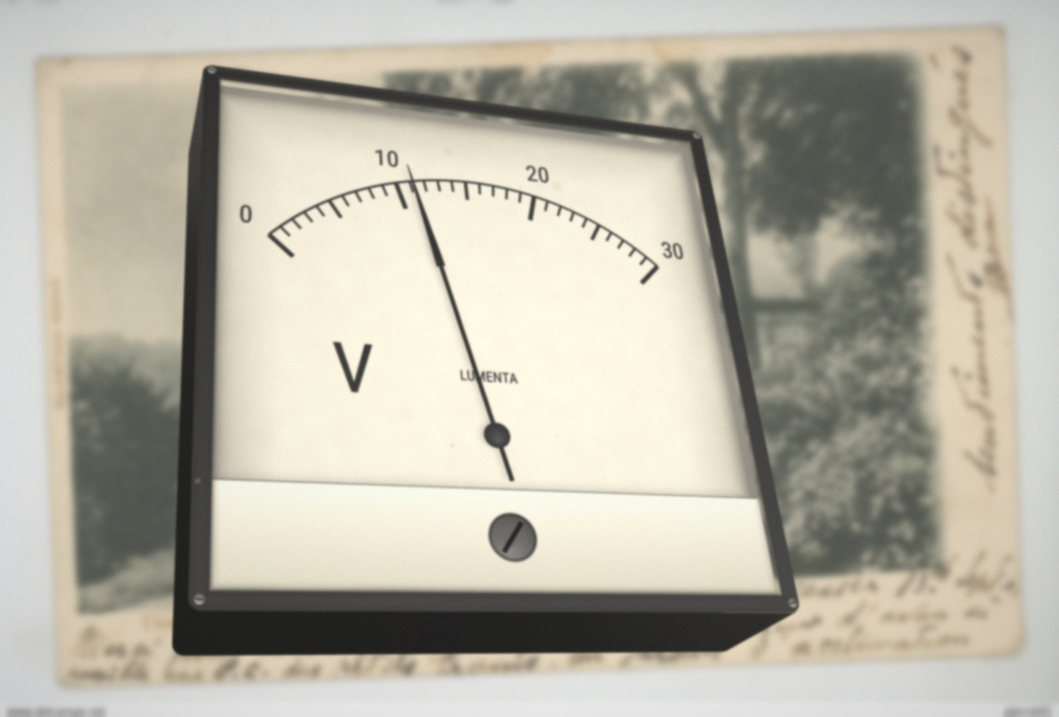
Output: 11
